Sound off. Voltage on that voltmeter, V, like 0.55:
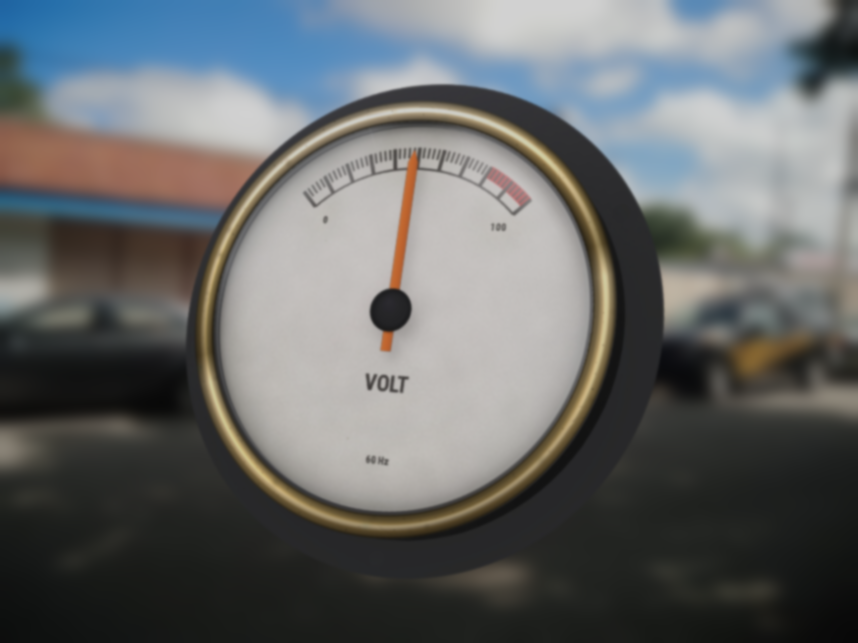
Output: 50
